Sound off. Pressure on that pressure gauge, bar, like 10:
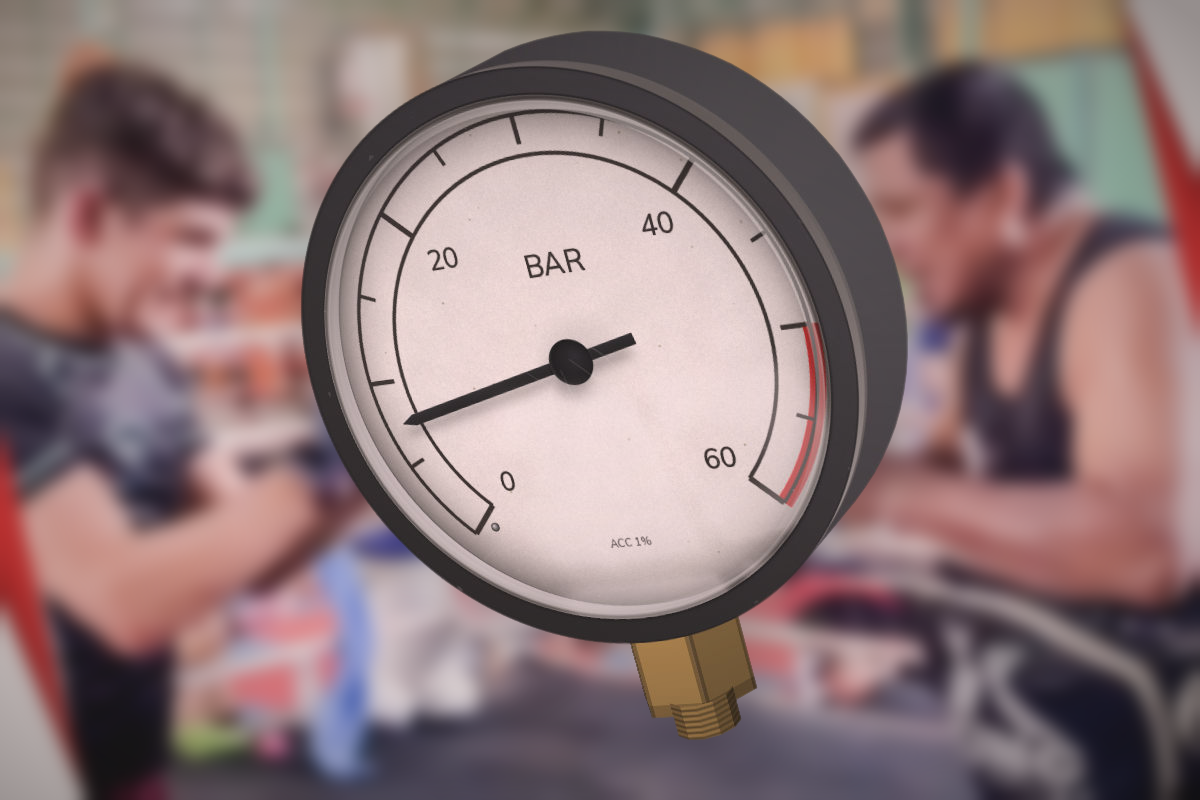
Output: 7.5
